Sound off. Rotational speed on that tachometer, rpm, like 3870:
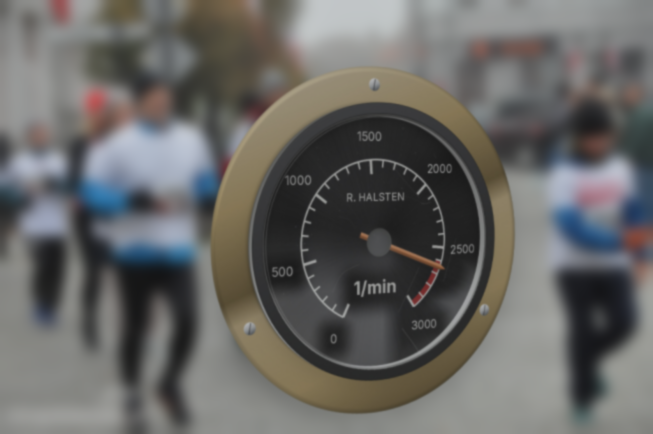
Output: 2650
